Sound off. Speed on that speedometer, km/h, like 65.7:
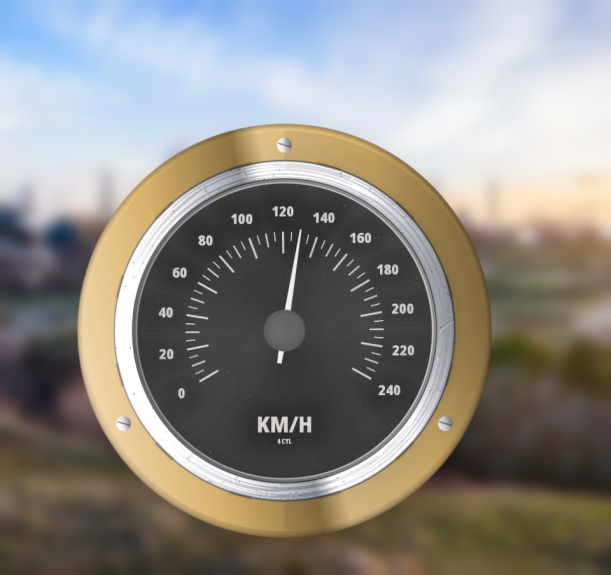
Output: 130
